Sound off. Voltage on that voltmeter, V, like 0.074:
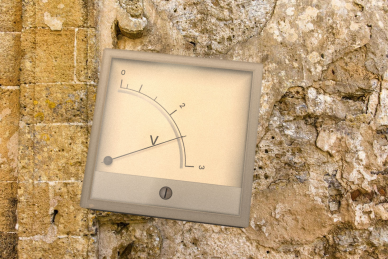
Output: 2.5
